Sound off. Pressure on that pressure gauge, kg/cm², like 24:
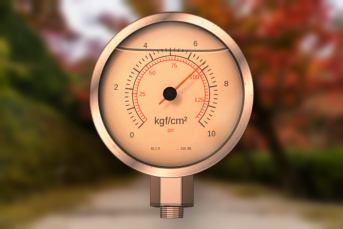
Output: 6.8
